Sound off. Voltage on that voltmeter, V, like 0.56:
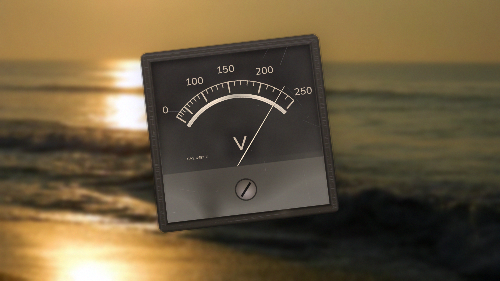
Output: 230
